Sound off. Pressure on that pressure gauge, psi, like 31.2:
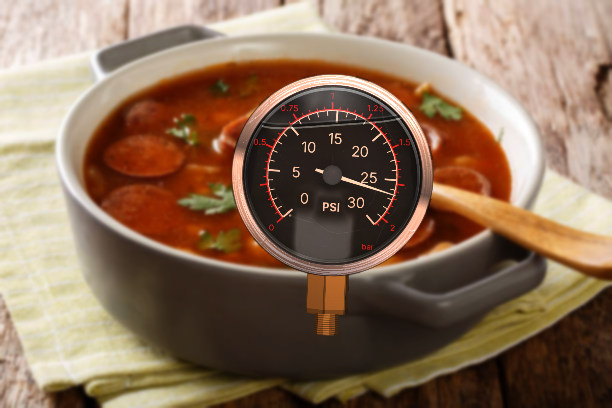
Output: 26.5
